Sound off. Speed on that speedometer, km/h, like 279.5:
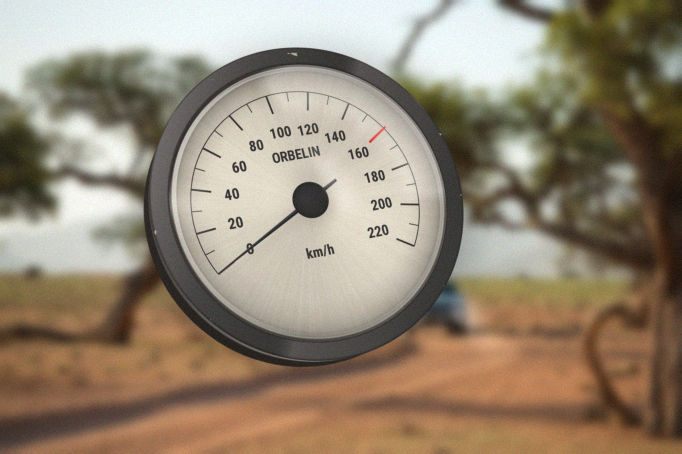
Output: 0
